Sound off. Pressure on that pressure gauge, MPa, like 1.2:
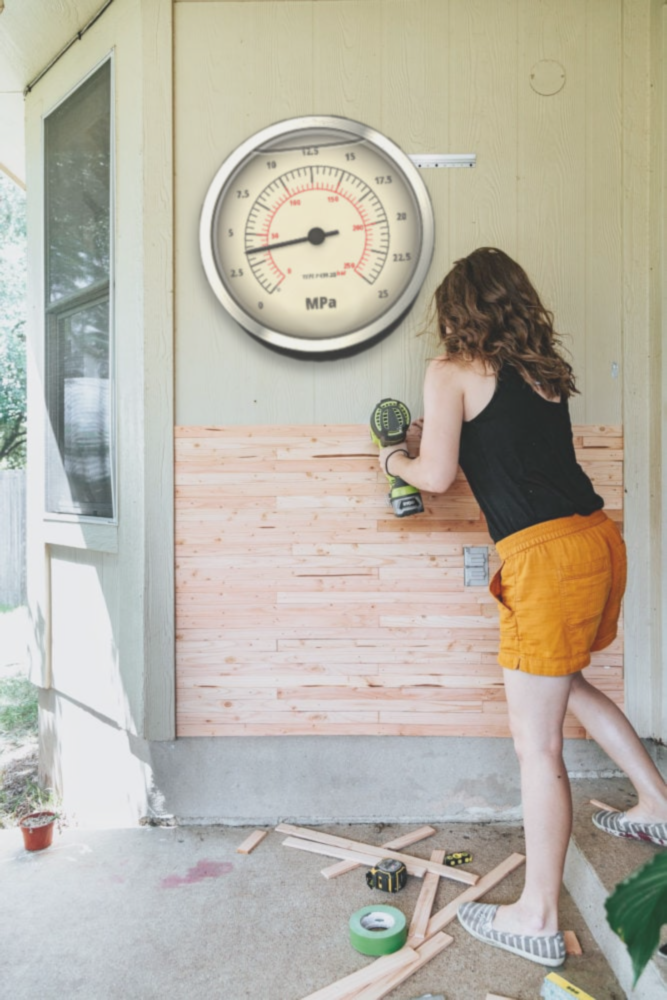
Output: 3.5
